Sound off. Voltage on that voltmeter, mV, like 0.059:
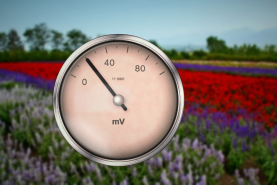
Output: 20
